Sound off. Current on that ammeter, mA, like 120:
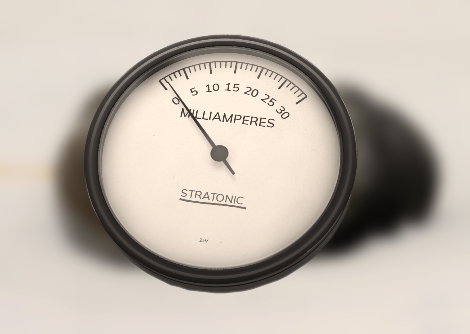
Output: 1
